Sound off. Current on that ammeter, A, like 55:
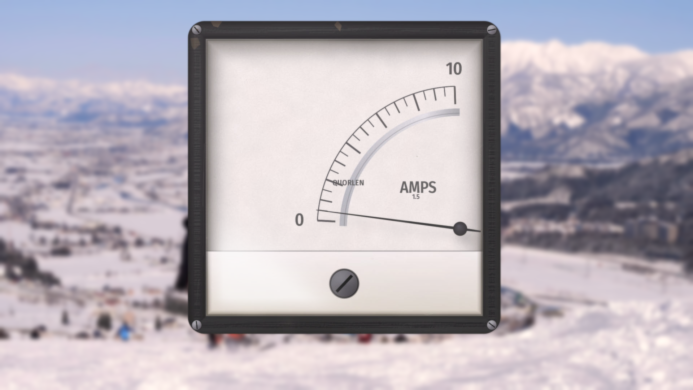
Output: 0.5
